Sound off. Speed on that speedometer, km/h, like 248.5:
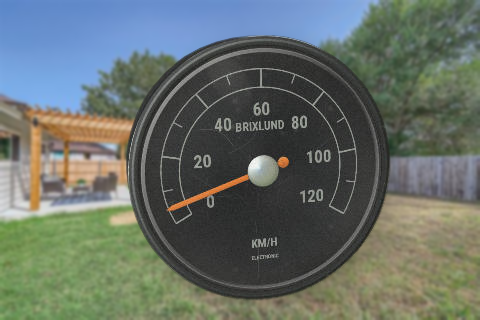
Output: 5
